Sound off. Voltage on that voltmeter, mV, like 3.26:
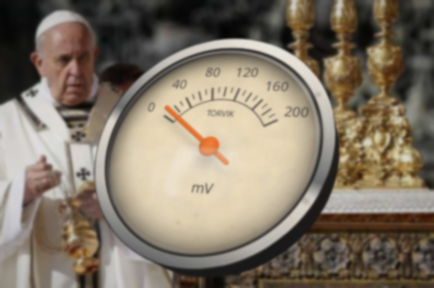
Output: 10
